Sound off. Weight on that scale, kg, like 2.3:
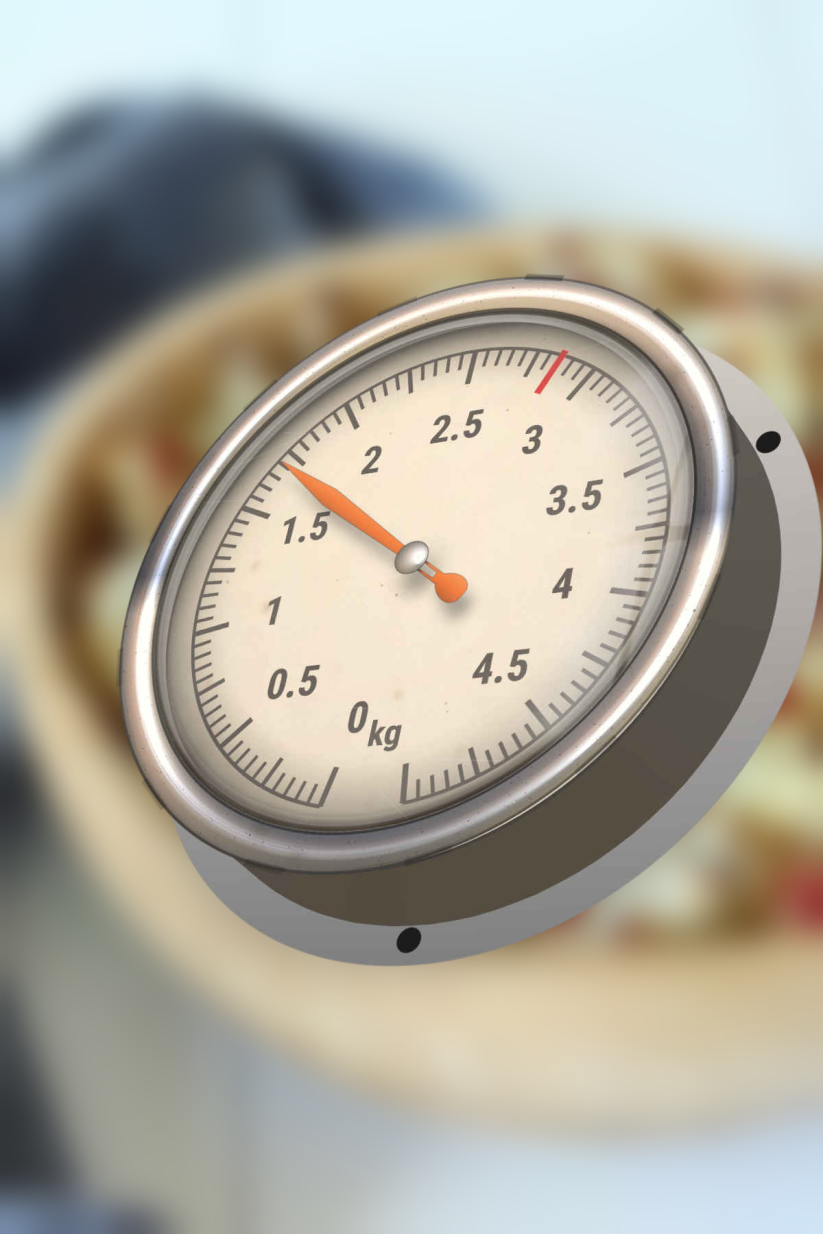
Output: 1.7
